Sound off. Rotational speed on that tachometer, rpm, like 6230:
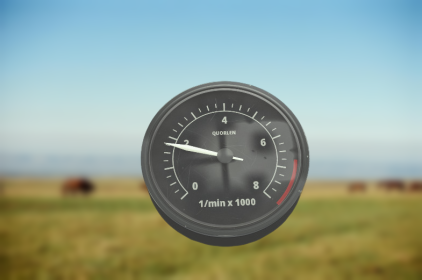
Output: 1750
